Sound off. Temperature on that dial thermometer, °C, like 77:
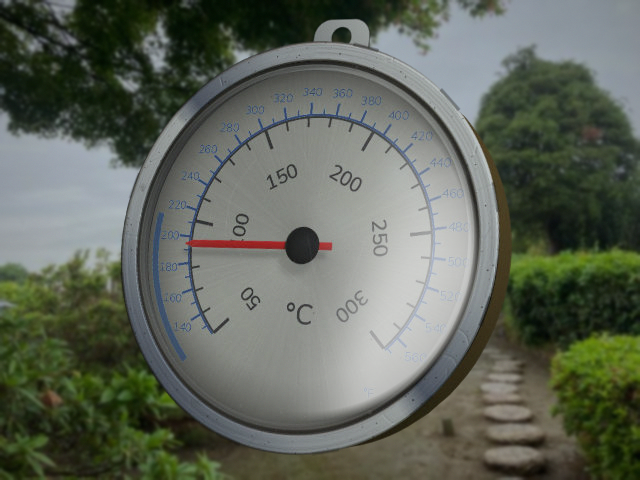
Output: 90
